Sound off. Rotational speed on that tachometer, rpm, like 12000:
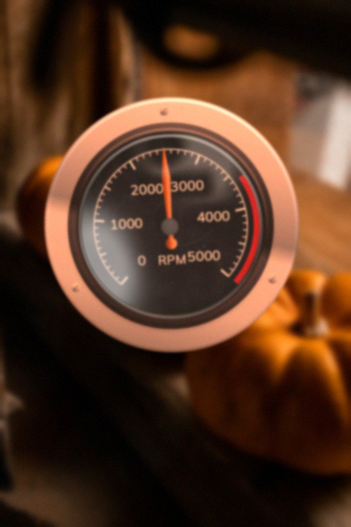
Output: 2500
